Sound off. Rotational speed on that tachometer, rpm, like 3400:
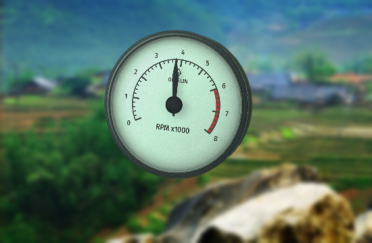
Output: 3800
